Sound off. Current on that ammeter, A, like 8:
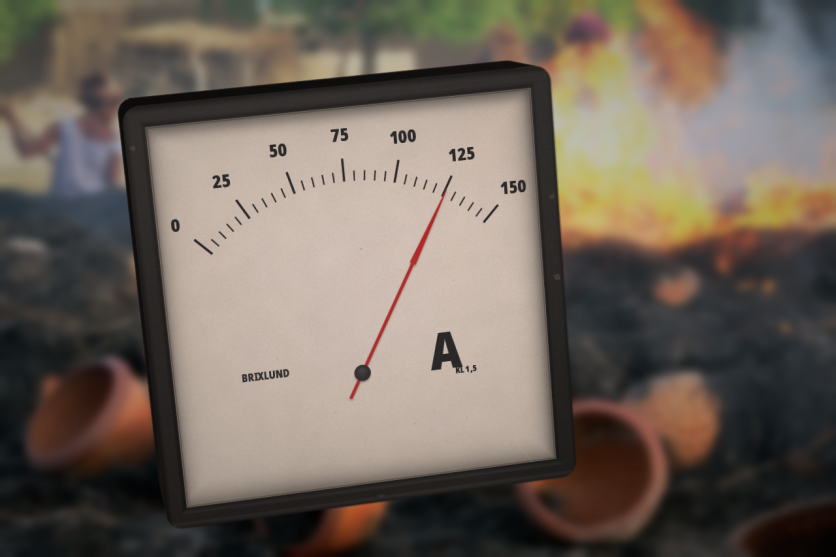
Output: 125
